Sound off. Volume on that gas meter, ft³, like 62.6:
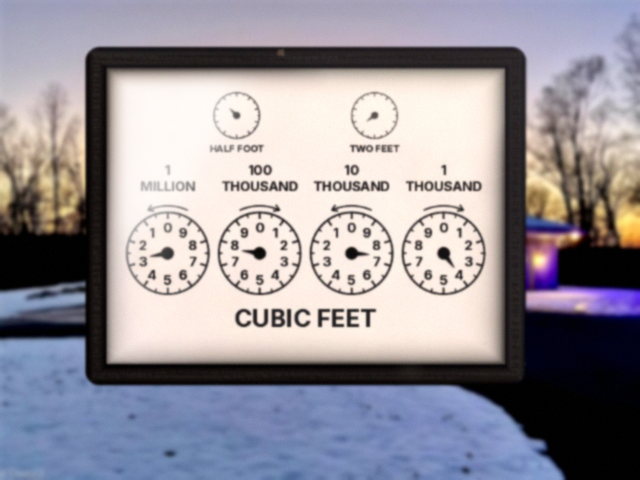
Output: 277400
